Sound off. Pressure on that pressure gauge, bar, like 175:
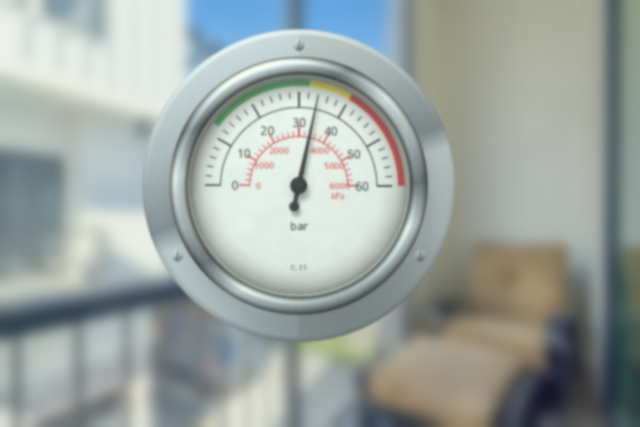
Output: 34
